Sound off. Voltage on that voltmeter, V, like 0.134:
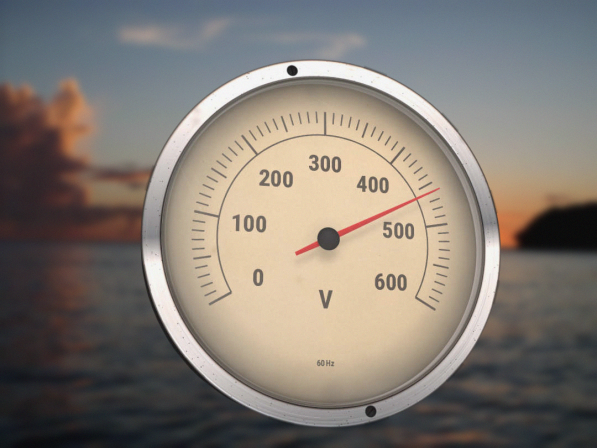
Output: 460
